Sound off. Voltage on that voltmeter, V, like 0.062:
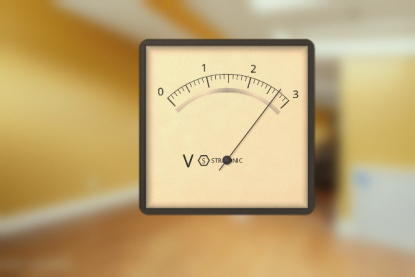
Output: 2.7
